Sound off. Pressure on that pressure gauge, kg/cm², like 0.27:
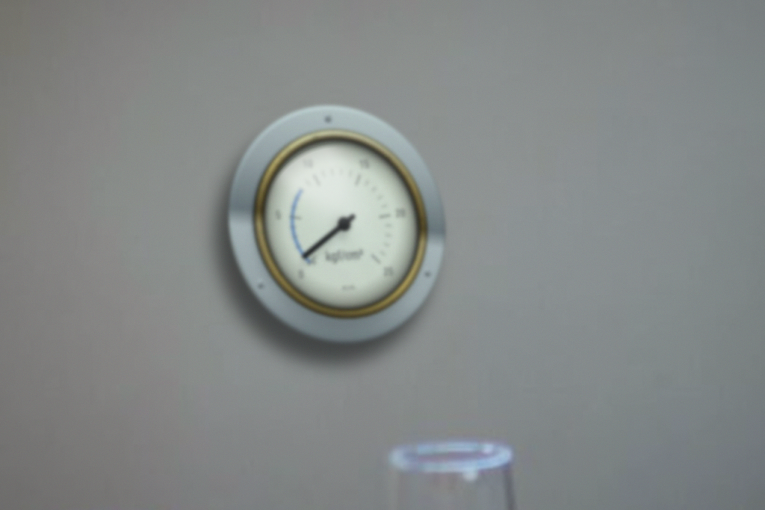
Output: 1
